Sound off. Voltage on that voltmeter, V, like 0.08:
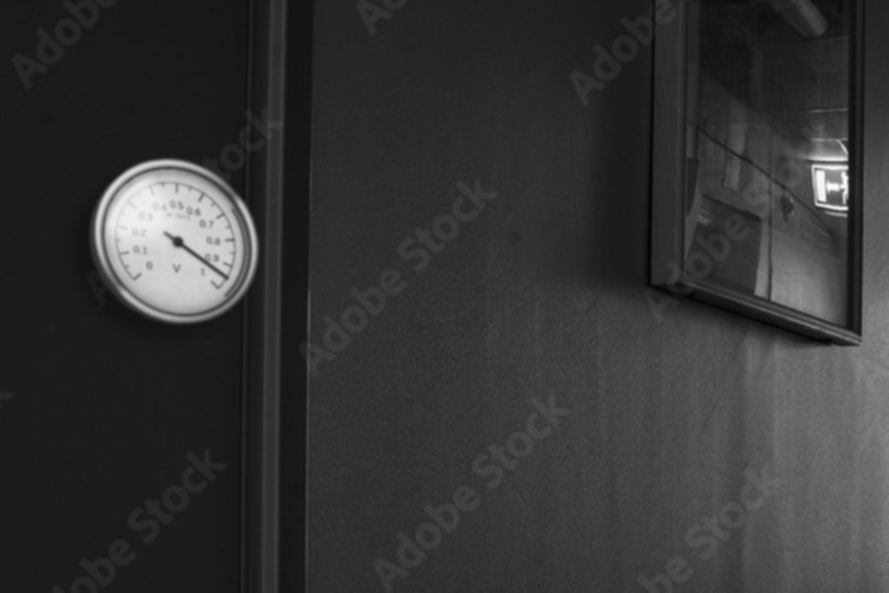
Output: 0.95
